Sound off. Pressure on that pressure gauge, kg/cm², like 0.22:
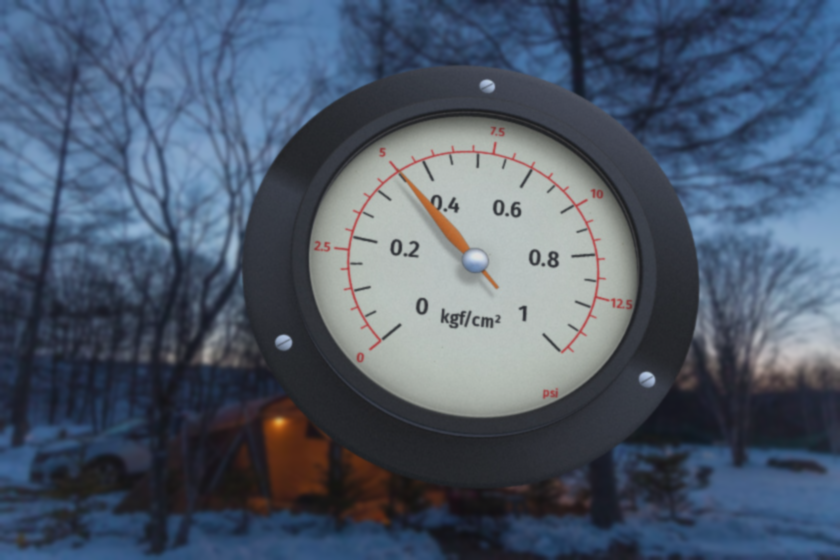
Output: 0.35
